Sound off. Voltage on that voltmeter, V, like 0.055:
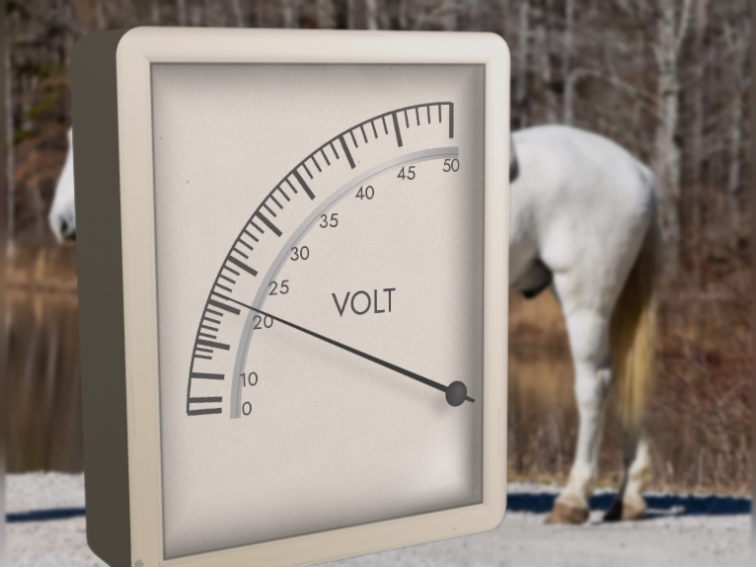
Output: 21
